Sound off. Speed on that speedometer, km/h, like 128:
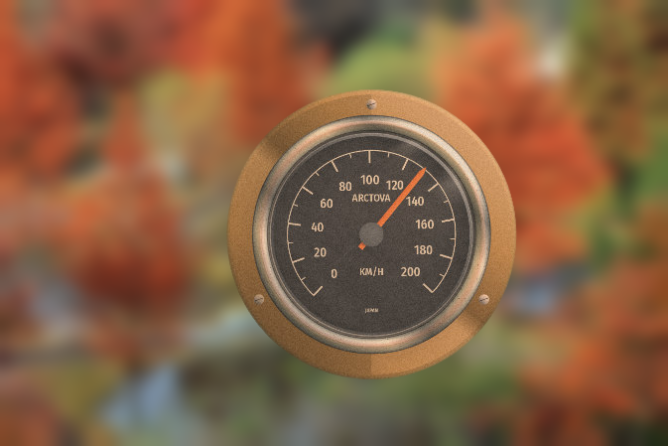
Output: 130
